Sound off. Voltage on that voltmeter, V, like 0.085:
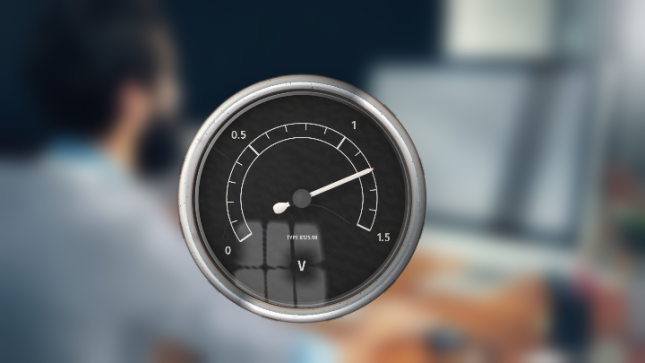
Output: 1.2
